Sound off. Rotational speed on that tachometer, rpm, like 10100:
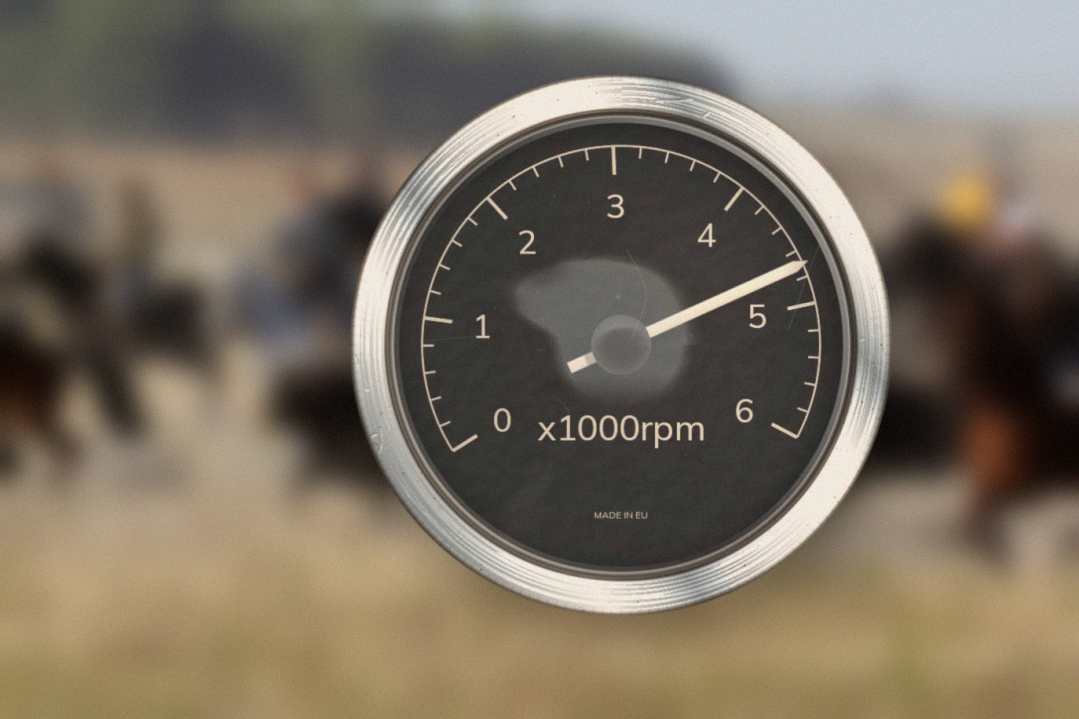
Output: 4700
